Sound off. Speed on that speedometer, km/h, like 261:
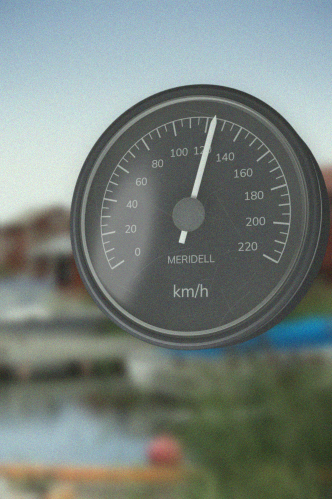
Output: 125
